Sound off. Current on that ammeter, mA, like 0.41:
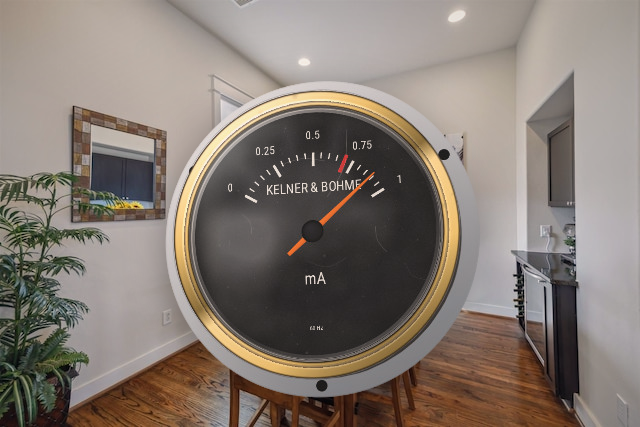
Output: 0.9
